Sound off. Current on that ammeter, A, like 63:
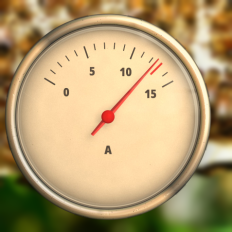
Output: 12.5
